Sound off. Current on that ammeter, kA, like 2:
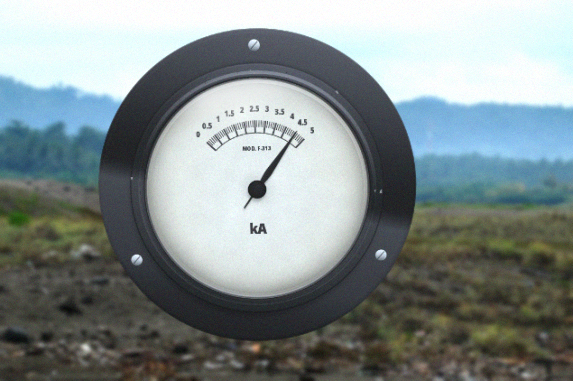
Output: 4.5
